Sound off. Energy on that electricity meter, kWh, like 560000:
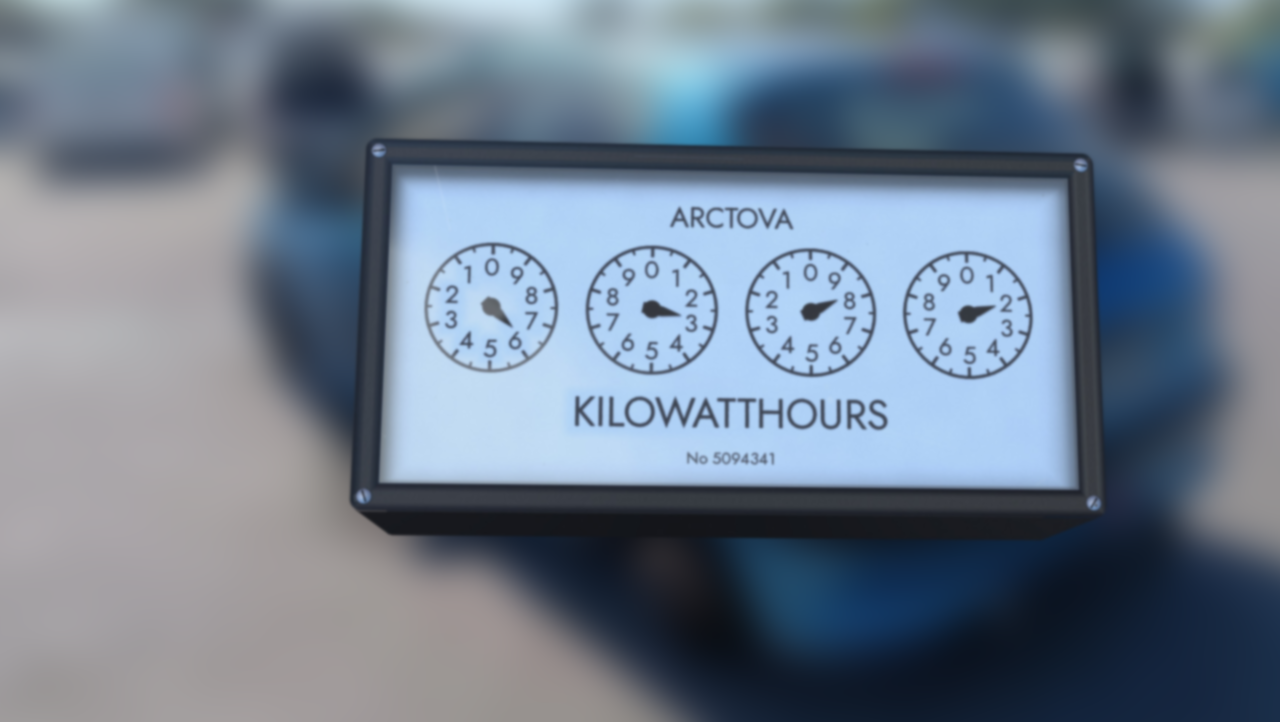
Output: 6282
